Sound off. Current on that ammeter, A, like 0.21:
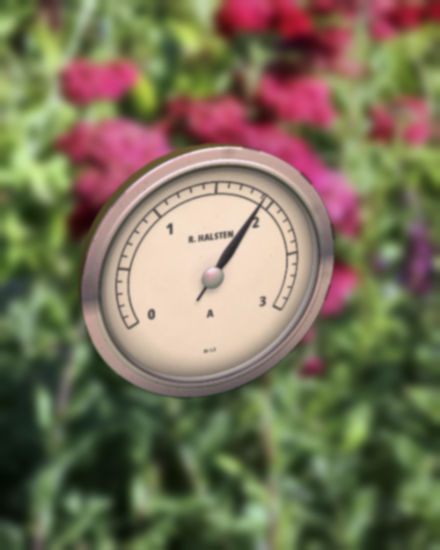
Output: 1.9
